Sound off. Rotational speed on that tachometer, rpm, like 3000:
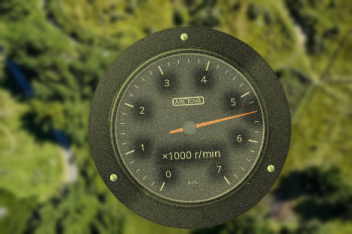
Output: 5400
